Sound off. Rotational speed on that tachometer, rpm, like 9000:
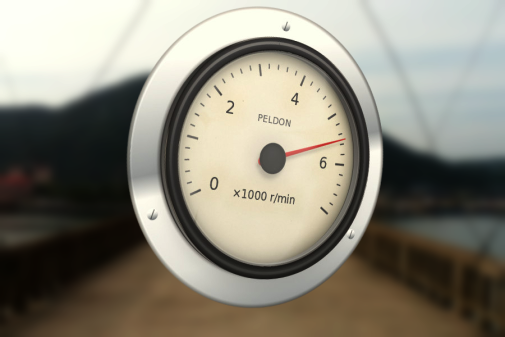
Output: 5500
